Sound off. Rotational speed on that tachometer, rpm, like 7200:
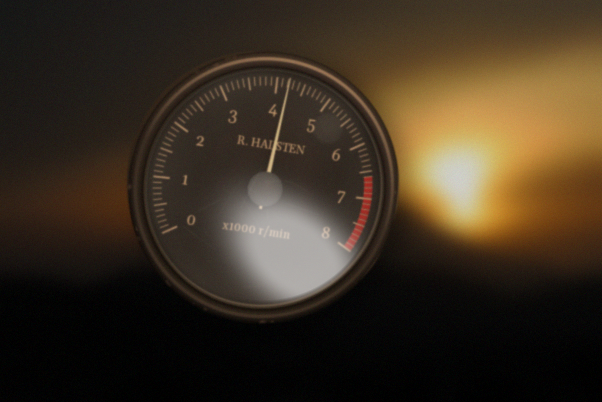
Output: 4200
